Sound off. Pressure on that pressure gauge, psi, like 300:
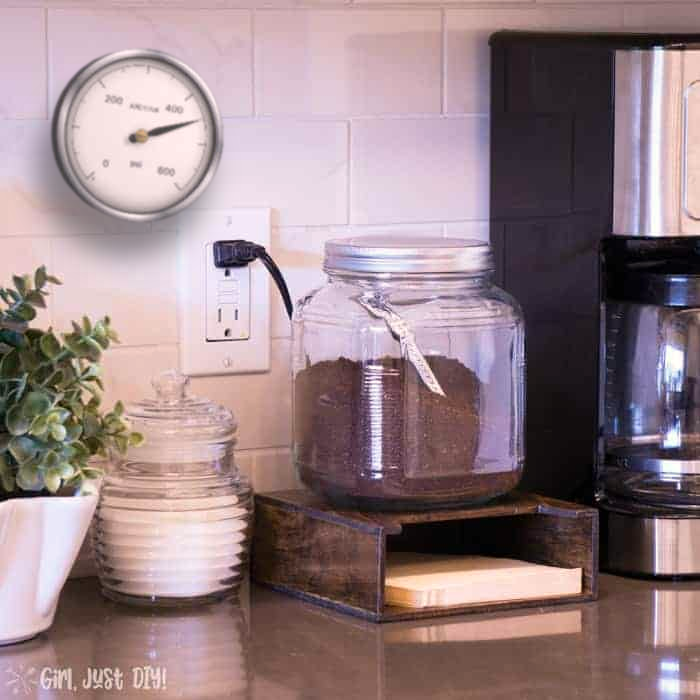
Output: 450
